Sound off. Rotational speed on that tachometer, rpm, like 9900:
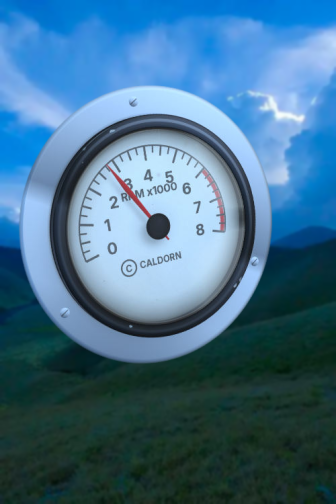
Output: 2750
